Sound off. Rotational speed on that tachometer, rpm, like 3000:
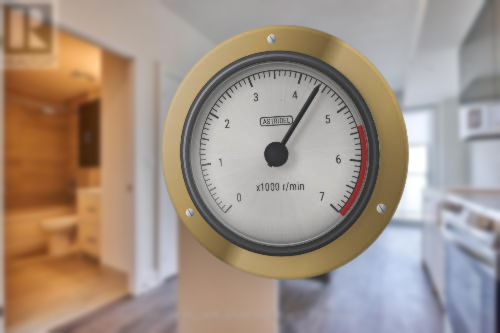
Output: 4400
